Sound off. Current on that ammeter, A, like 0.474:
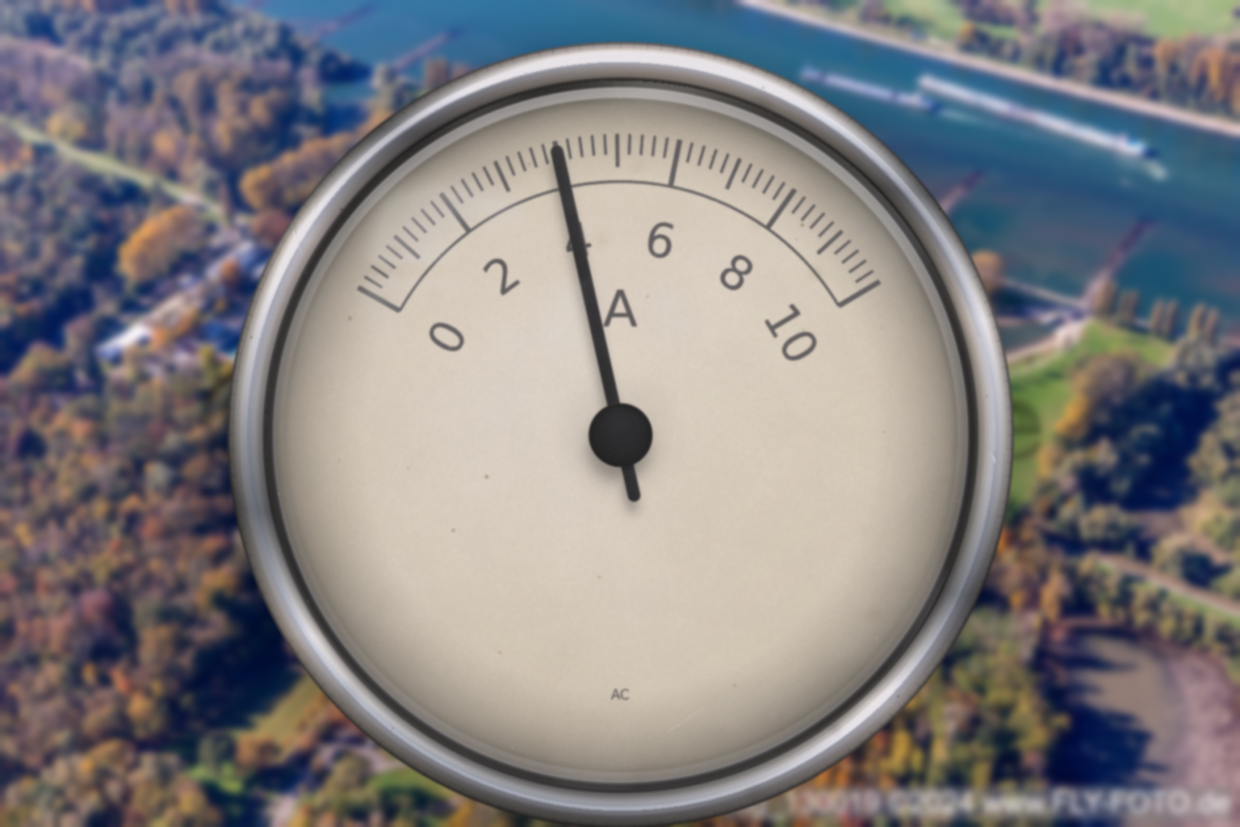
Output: 4
